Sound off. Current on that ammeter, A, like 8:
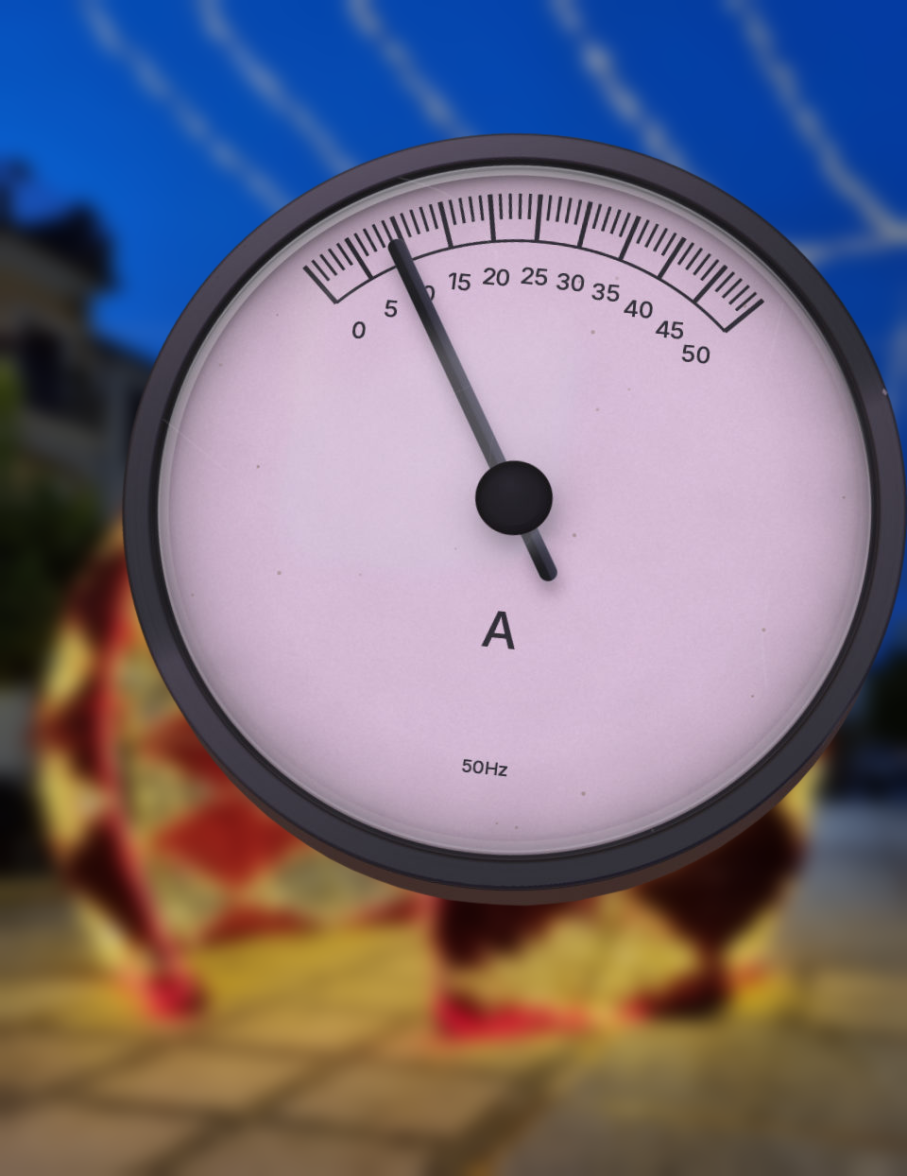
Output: 9
